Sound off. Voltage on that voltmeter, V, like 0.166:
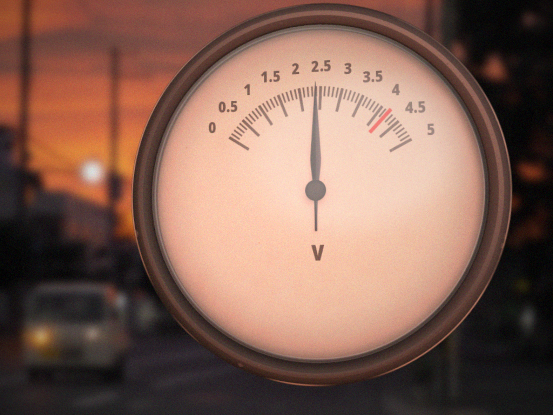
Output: 2.4
